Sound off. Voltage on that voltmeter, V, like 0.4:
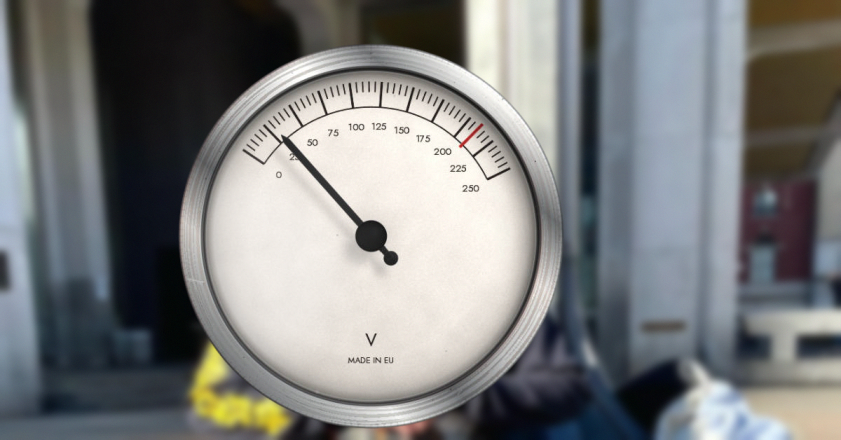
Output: 30
